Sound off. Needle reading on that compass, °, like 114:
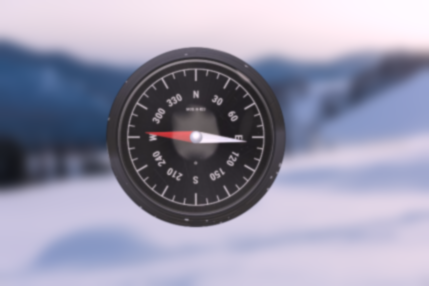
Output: 275
